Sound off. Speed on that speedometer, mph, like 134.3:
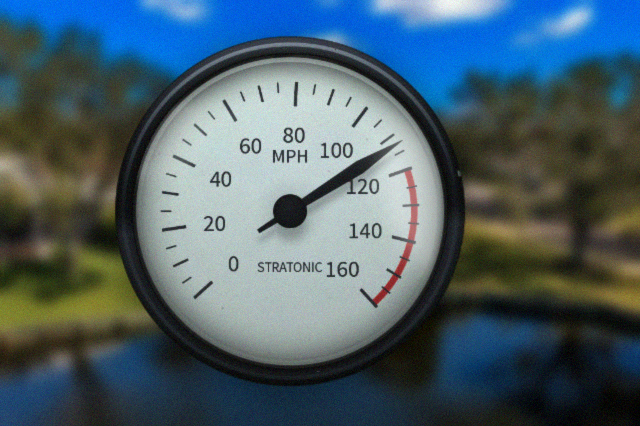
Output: 112.5
